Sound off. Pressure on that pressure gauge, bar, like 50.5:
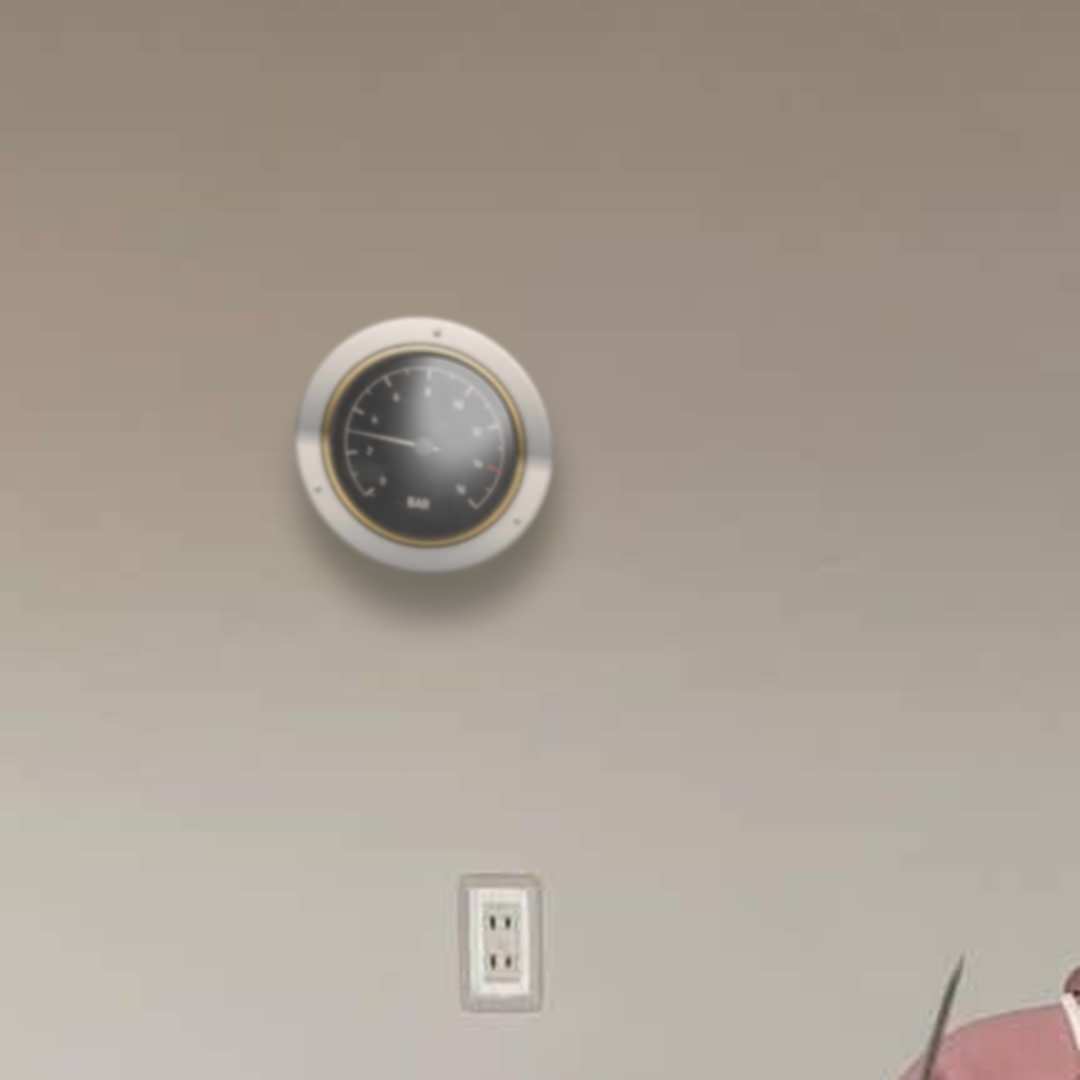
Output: 3
